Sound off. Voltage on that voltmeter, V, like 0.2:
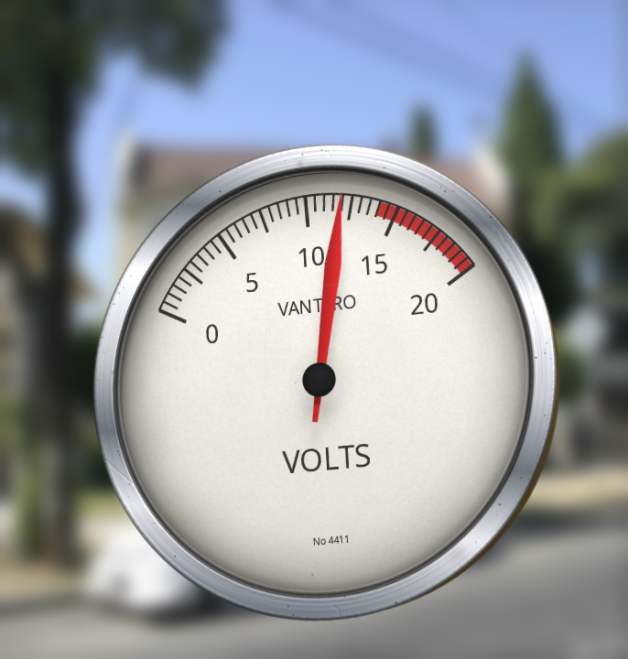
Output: 12
